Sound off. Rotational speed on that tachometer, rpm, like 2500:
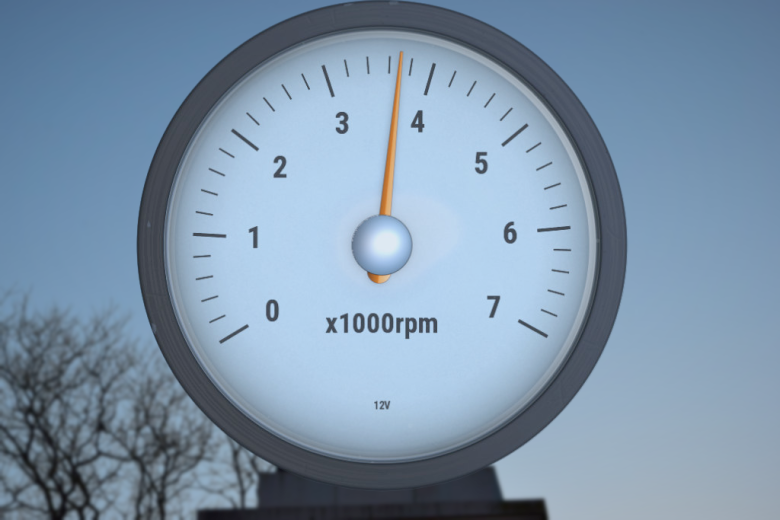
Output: 3700
